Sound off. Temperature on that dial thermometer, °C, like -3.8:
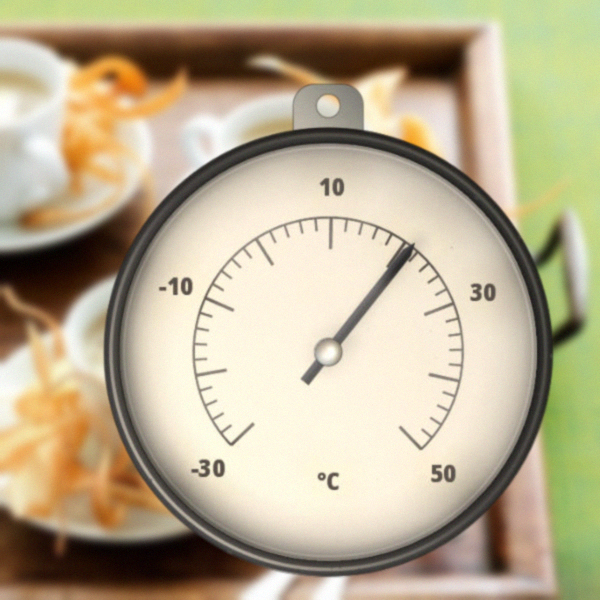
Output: 21
